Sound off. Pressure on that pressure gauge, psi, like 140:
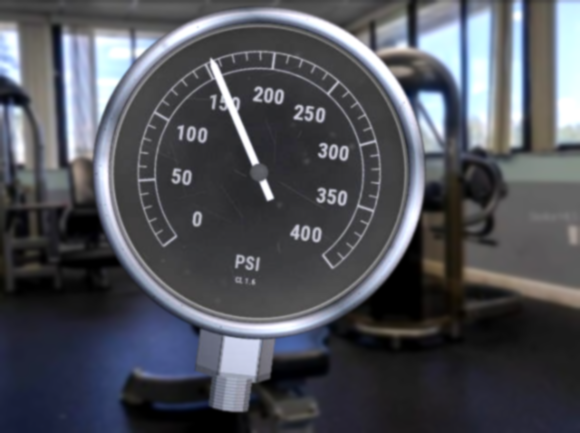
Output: 155
